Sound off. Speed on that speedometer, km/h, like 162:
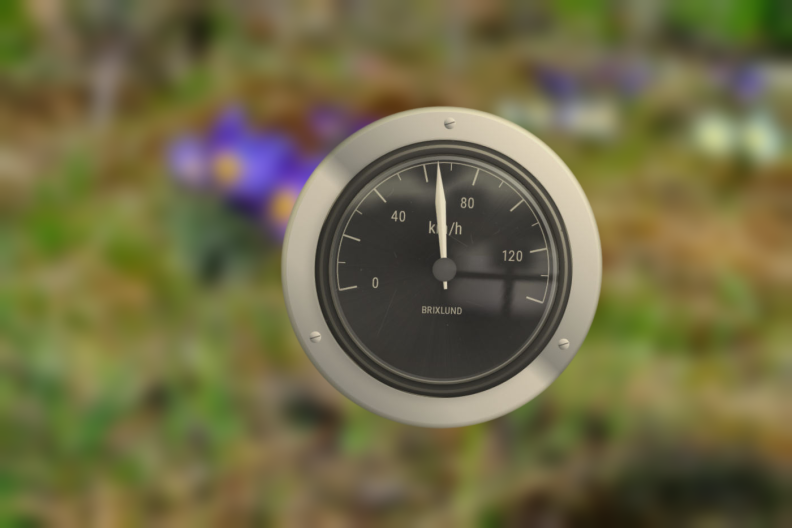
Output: 65
